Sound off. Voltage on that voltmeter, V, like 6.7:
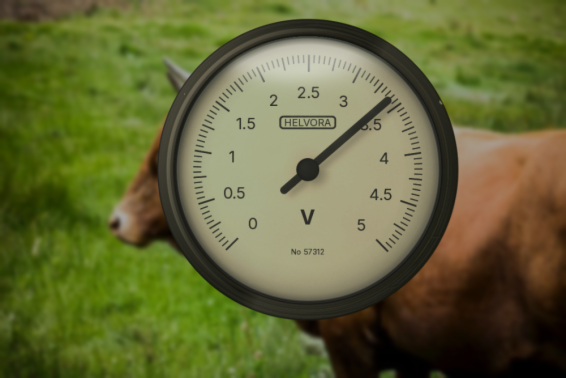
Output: 3.4
